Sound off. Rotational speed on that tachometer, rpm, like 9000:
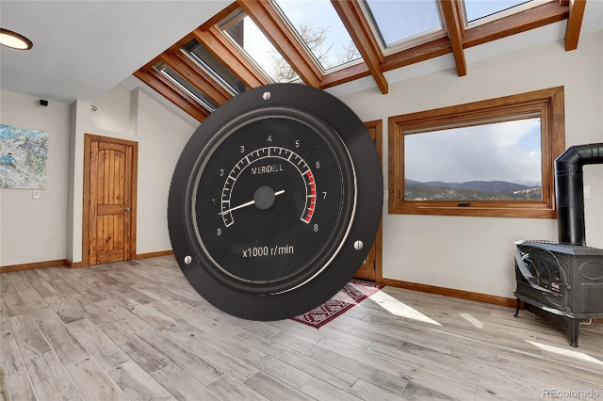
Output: 500
